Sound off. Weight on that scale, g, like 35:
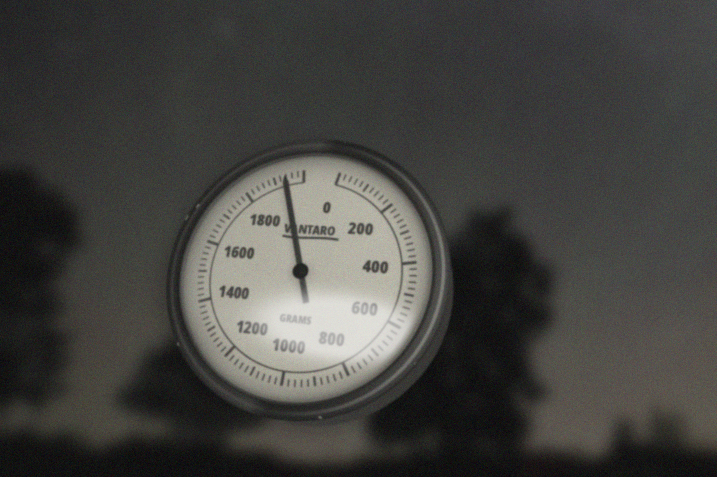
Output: 1940
